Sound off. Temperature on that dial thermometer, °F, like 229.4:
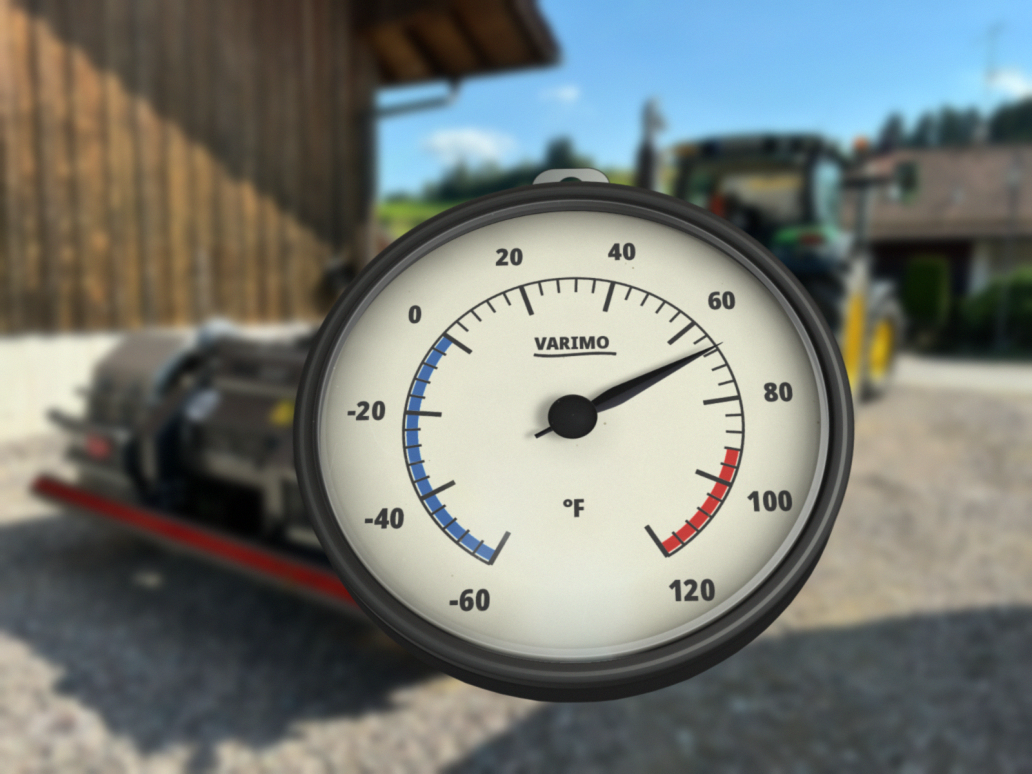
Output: 68
